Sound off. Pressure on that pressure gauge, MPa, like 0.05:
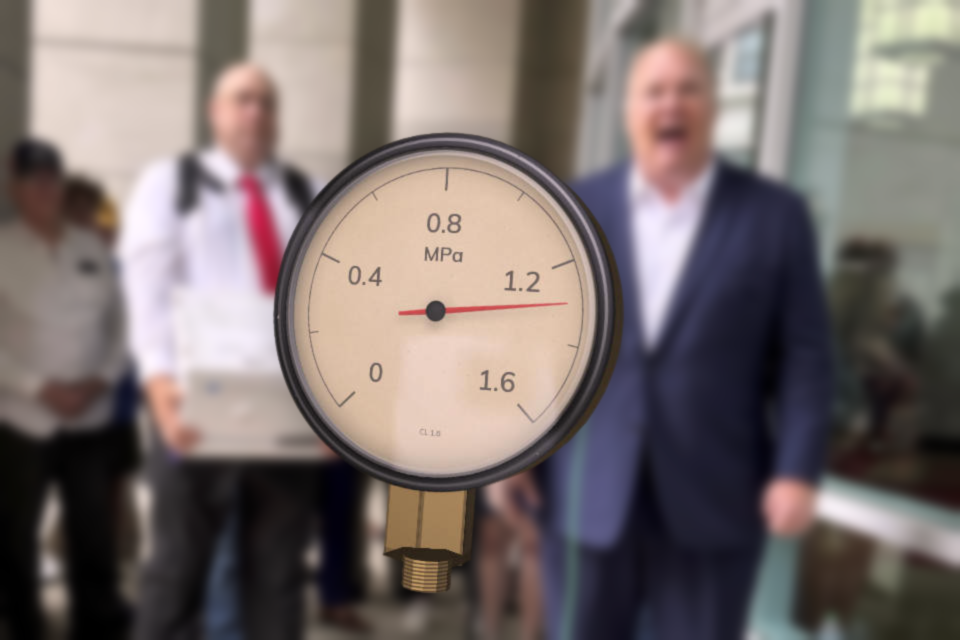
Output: 1.3
